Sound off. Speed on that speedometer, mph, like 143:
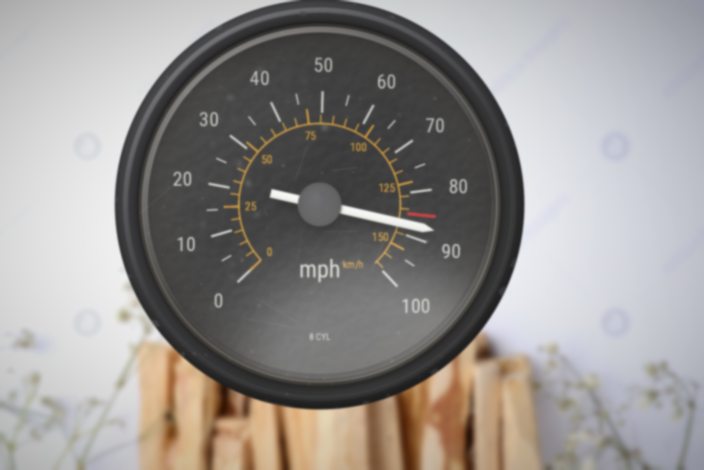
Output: 87.5
